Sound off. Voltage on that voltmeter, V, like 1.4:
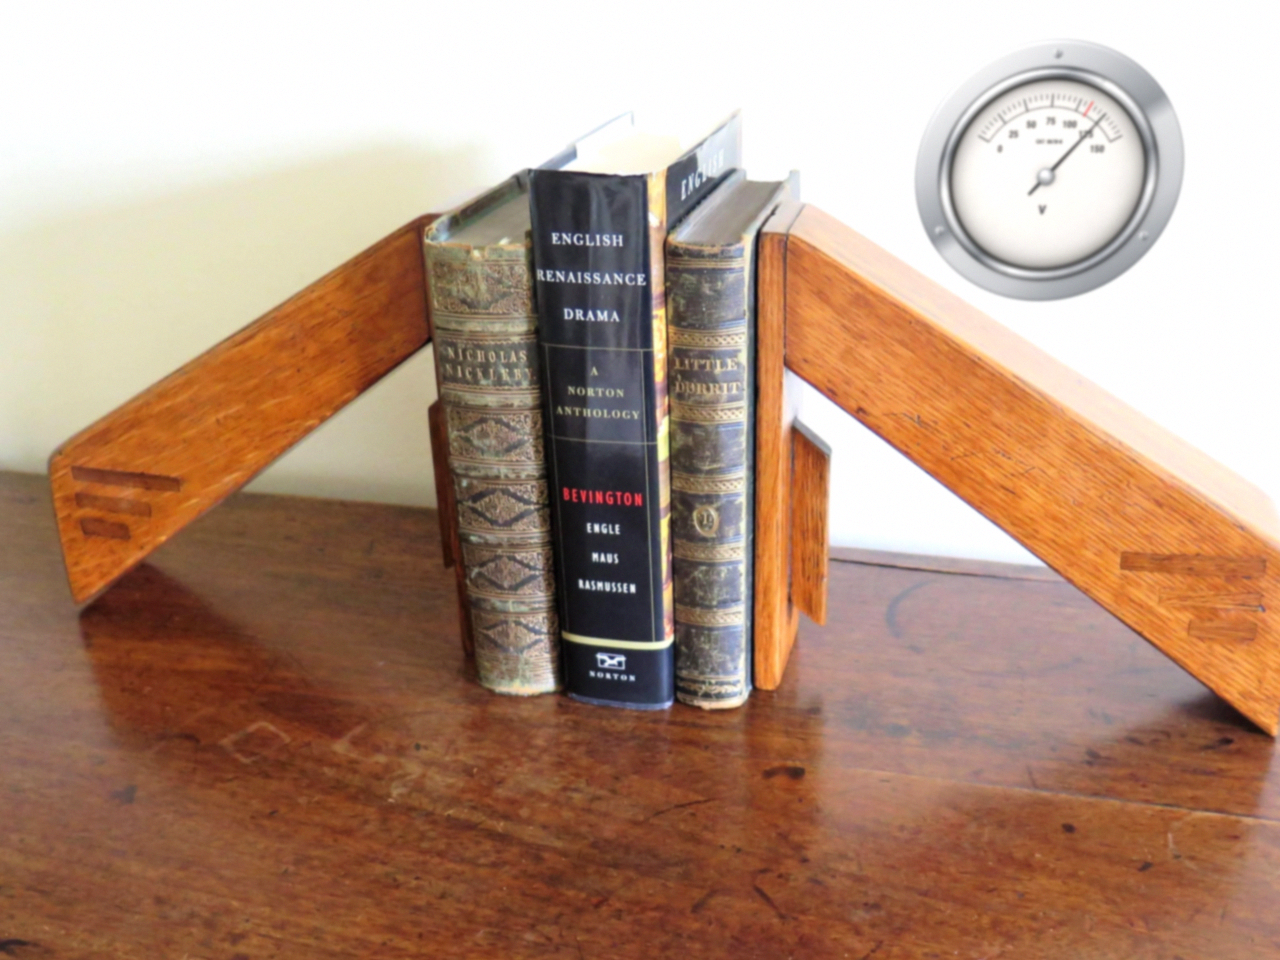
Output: 125
